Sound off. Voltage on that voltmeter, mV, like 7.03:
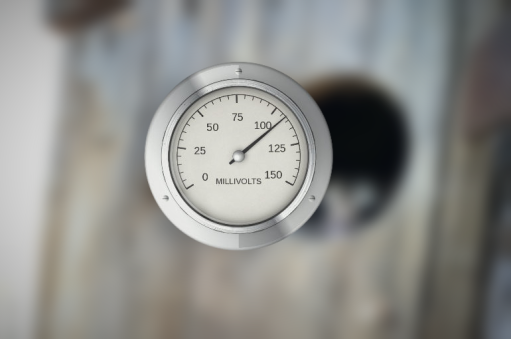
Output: 107.5
